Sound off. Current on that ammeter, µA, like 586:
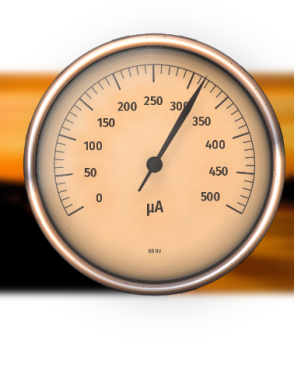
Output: 315
